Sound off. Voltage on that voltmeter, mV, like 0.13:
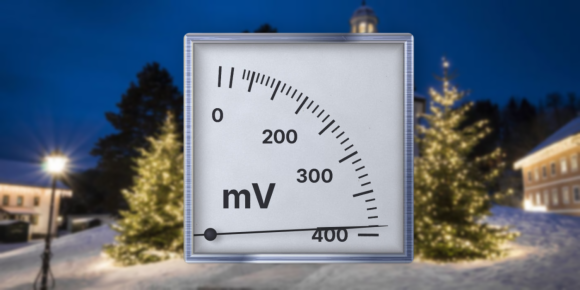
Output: 390
